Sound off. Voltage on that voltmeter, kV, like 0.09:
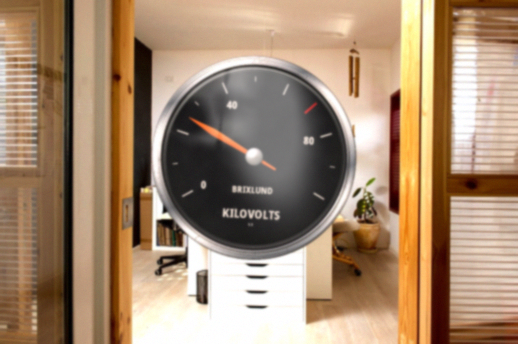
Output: 25
